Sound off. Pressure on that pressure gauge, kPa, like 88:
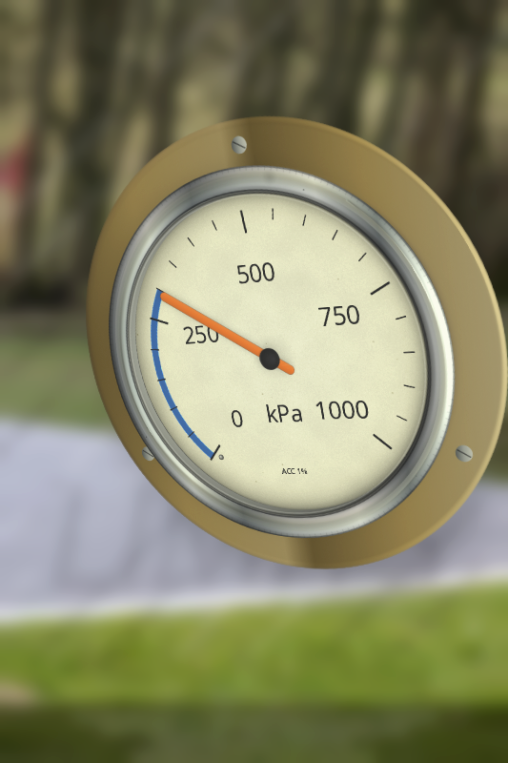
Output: 300
